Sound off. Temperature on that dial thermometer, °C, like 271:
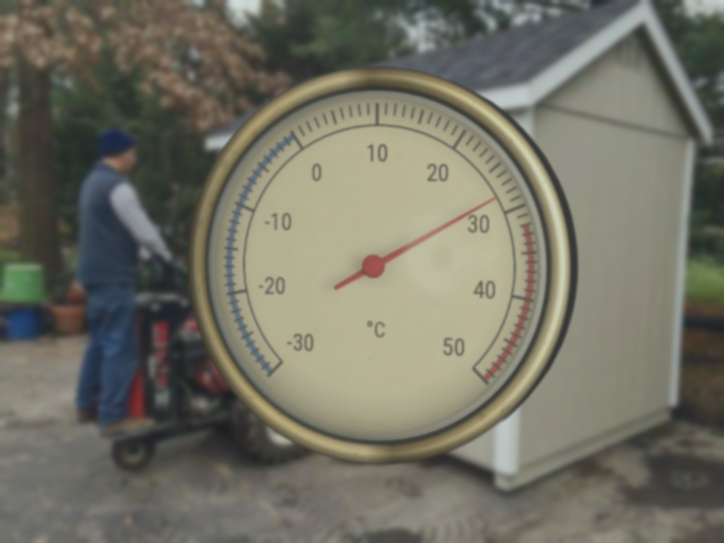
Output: 28
